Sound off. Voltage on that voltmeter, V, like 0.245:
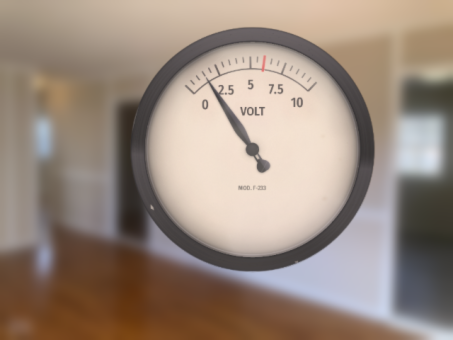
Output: 1.5
